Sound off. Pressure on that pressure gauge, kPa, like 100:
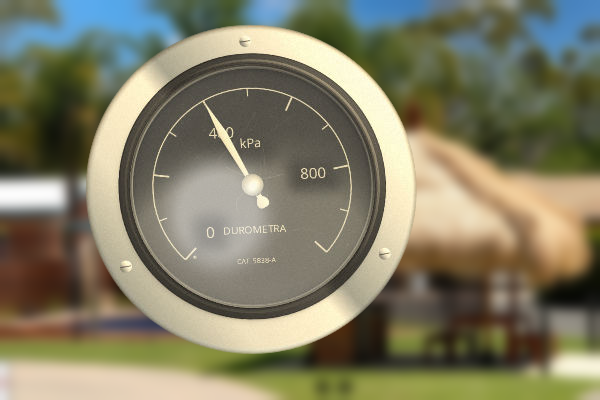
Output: 400
